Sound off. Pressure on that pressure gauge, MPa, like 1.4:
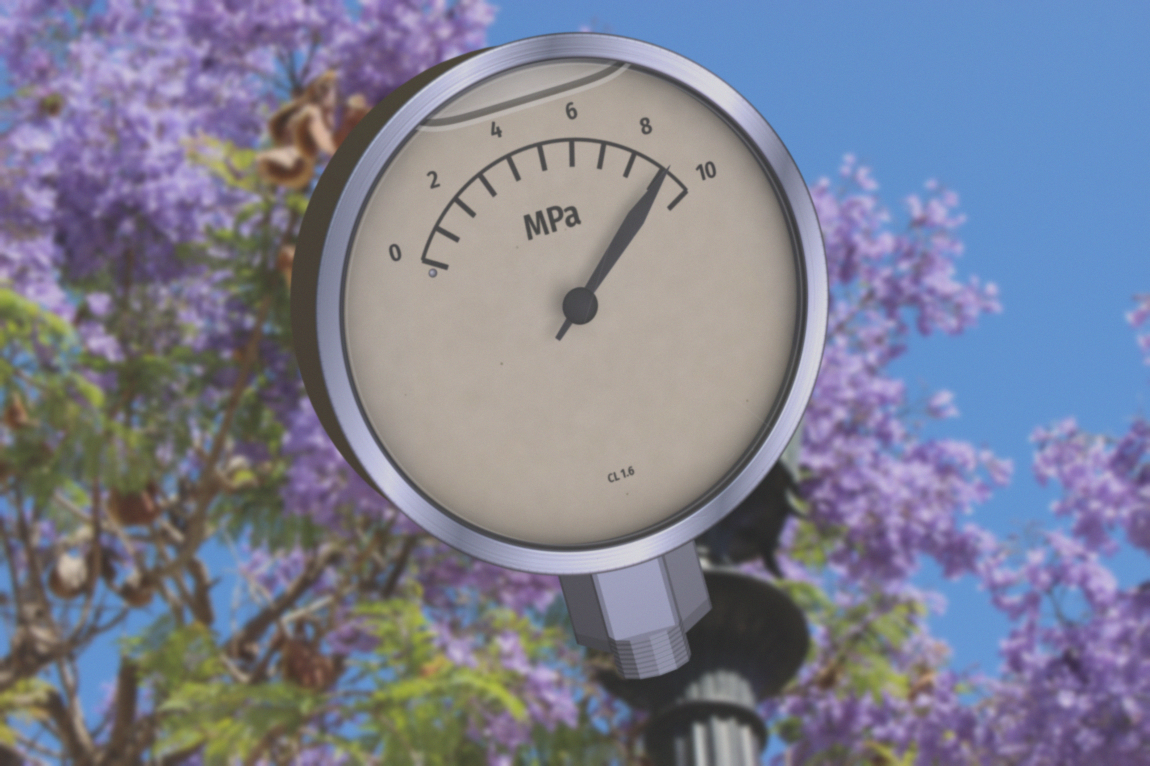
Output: 9
